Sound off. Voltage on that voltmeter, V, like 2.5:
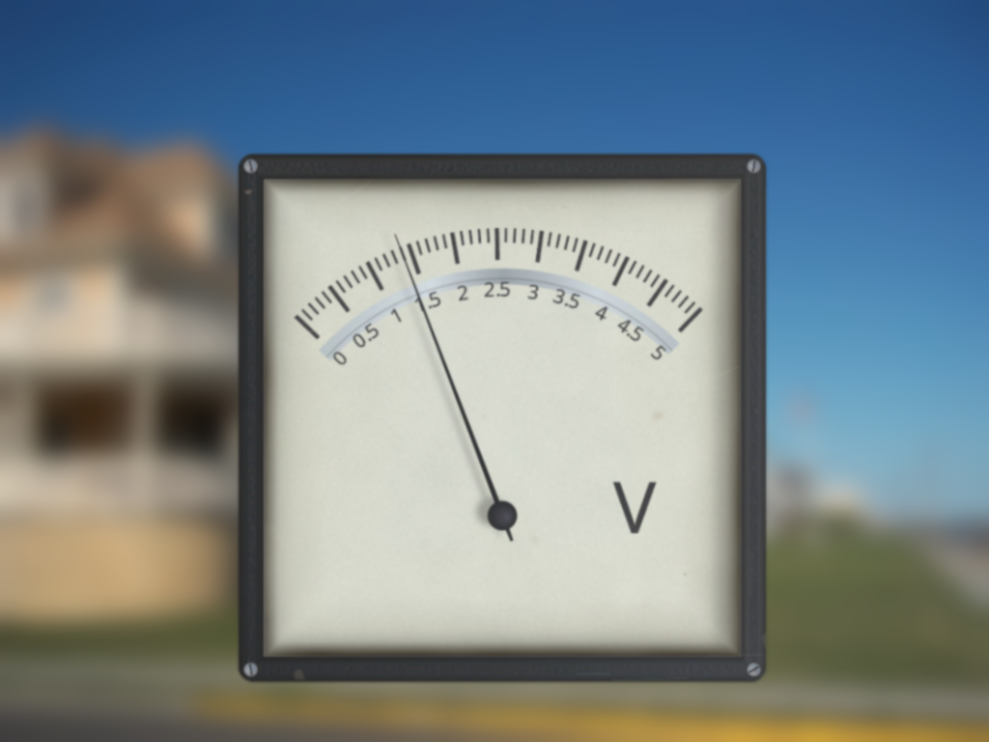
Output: 1.4
